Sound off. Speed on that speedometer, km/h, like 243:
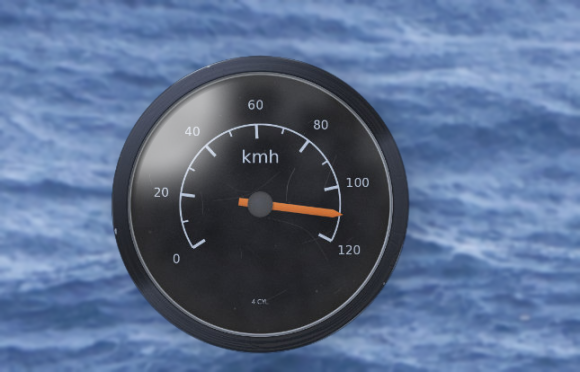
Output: 110
